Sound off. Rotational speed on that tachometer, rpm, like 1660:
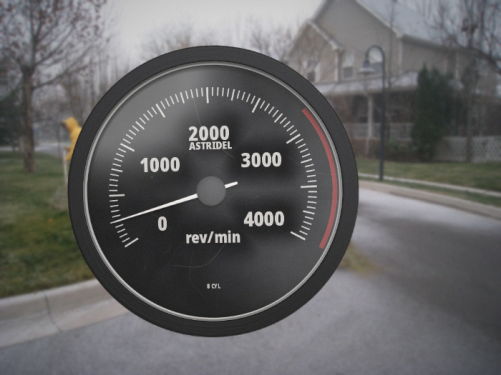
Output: 250
